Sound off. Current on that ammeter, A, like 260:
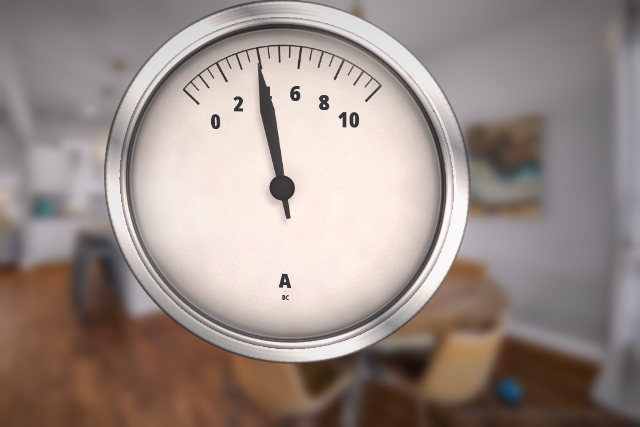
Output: 4
